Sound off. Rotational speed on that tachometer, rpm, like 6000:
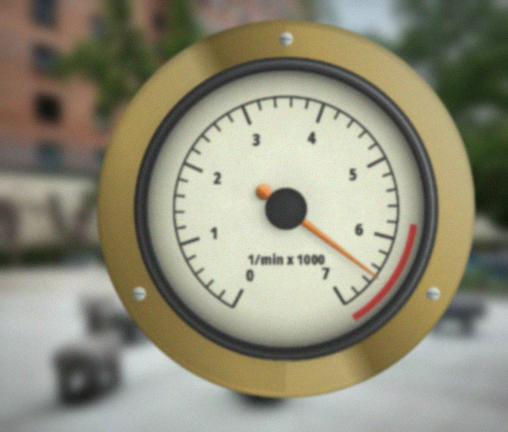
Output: 6500
